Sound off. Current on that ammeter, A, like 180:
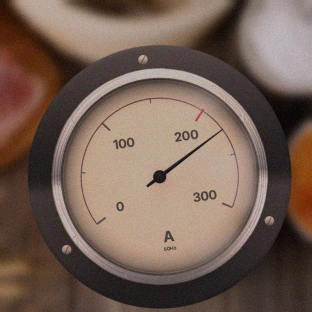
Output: 225
